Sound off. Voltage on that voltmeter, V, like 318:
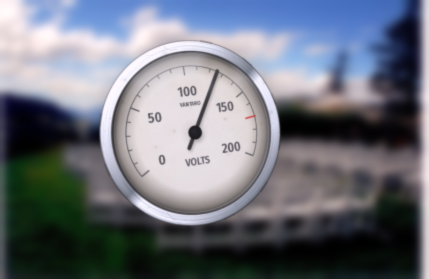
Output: 125
